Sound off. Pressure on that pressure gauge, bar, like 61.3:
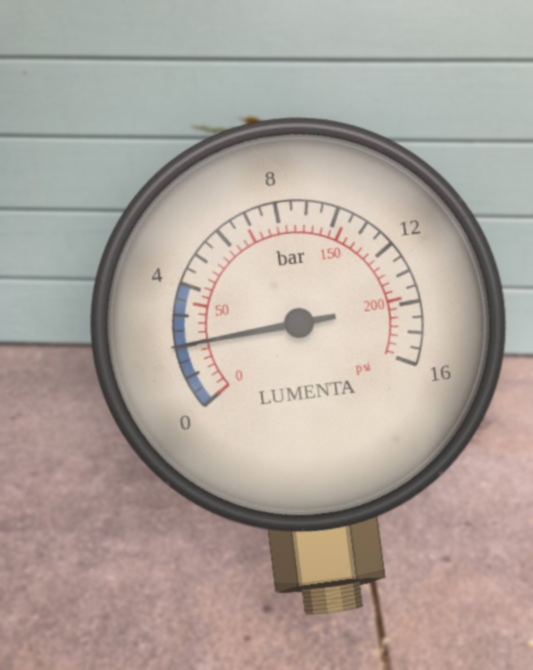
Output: 2
